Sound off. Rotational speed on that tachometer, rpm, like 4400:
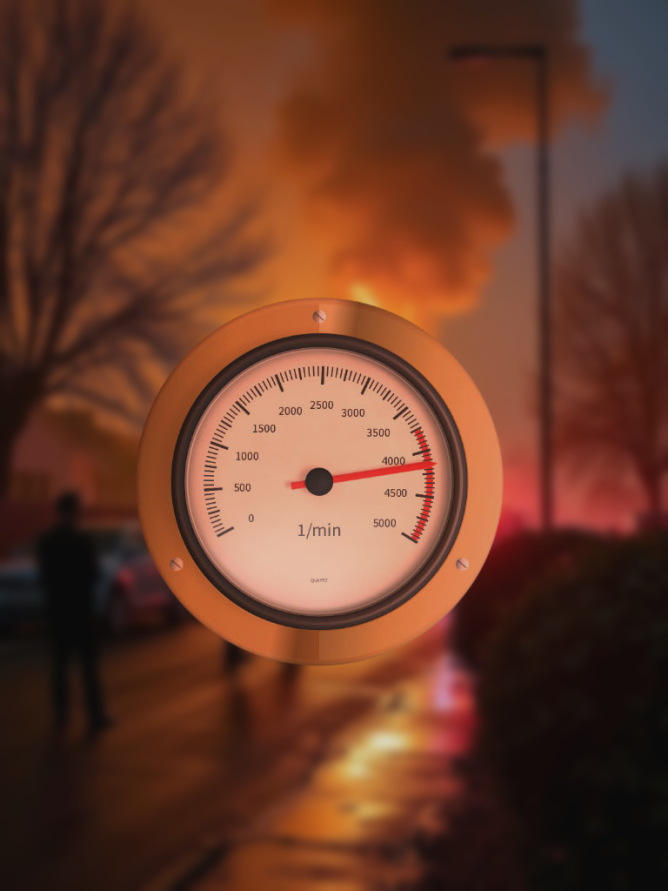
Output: 4150
